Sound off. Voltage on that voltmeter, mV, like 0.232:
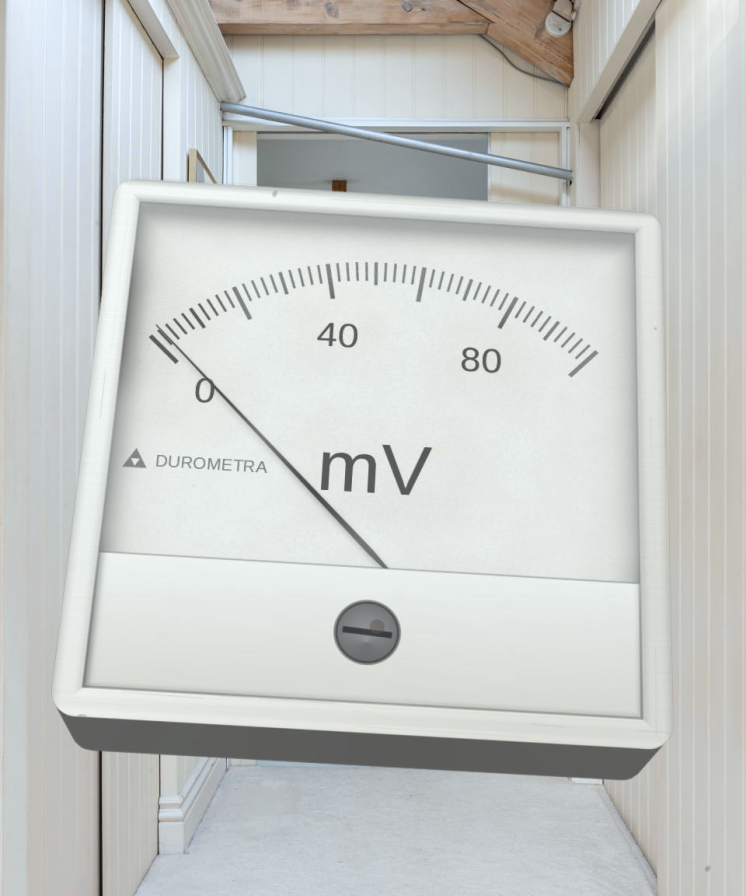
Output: 2
